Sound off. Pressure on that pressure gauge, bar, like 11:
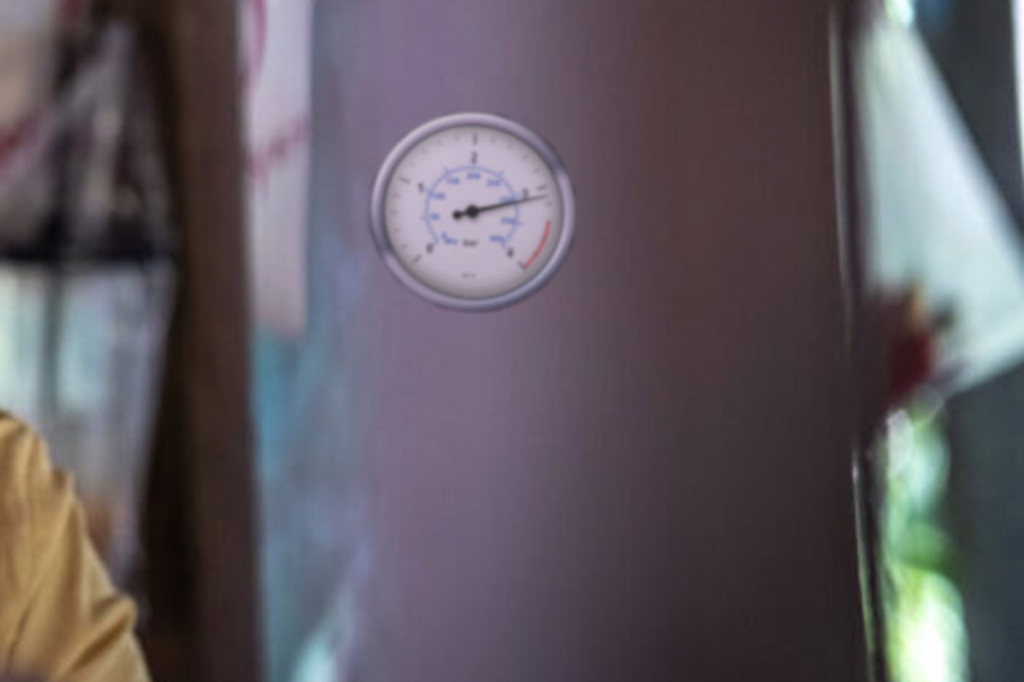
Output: 3.1
